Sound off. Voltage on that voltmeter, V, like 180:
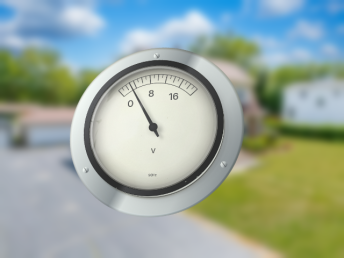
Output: 3
